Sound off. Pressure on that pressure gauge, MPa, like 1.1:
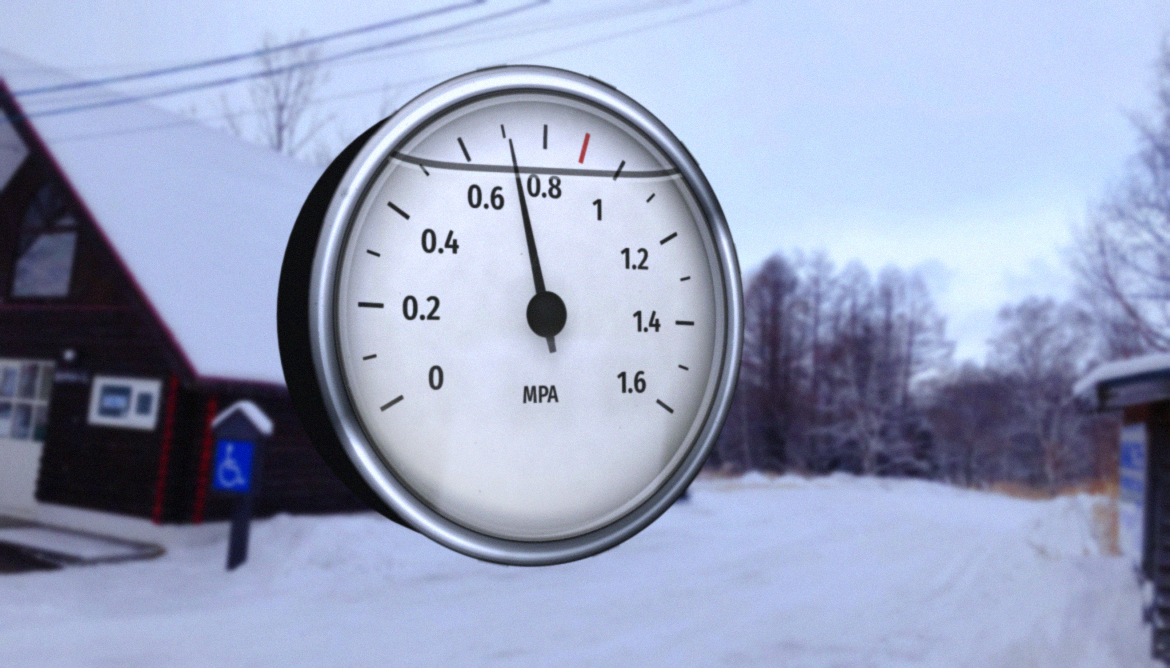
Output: 0.7
